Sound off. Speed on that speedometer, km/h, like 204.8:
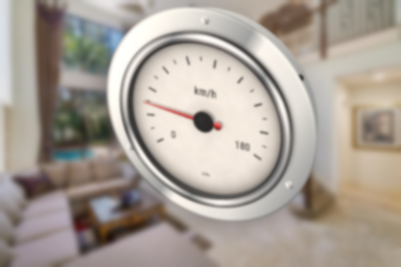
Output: 30
